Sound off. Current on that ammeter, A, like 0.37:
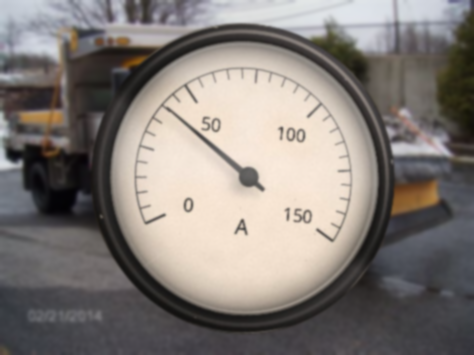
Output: 40
